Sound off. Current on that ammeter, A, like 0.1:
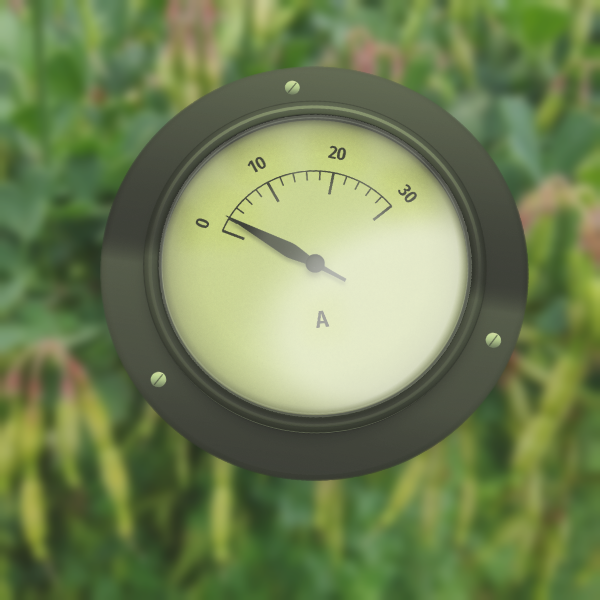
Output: 2
